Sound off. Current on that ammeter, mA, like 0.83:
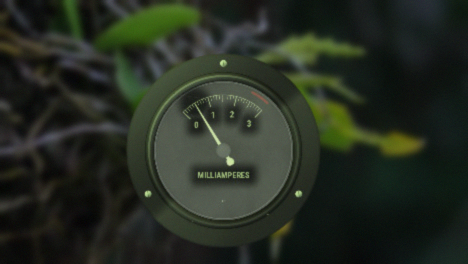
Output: 0.5
